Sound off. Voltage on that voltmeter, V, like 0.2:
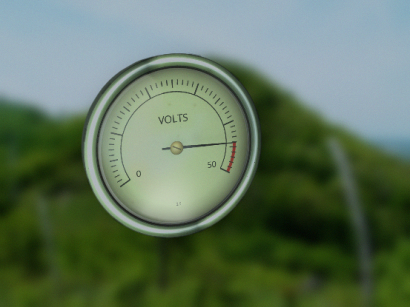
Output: 44
